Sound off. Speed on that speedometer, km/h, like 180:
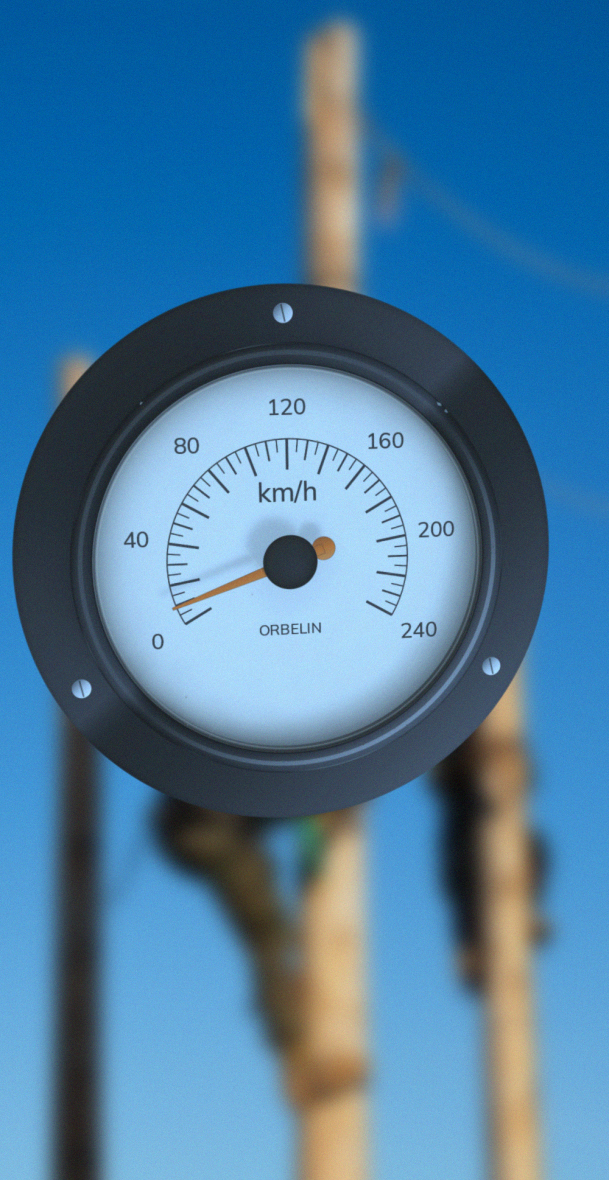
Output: 10
